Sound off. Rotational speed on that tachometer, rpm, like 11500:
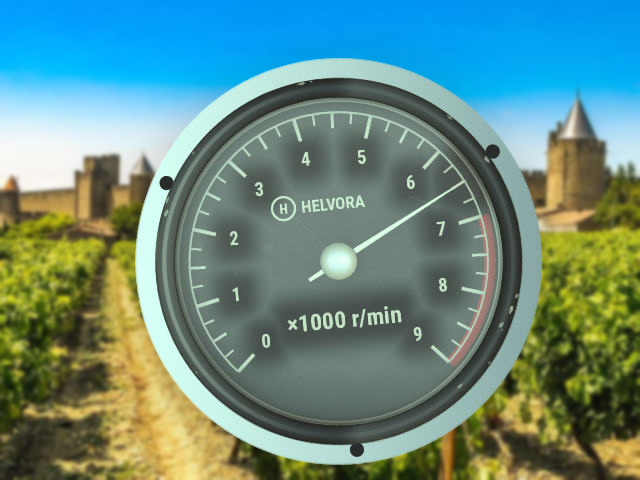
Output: 6500
